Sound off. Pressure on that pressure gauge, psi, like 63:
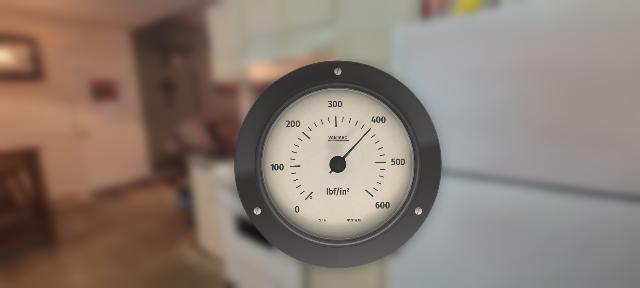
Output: 400
